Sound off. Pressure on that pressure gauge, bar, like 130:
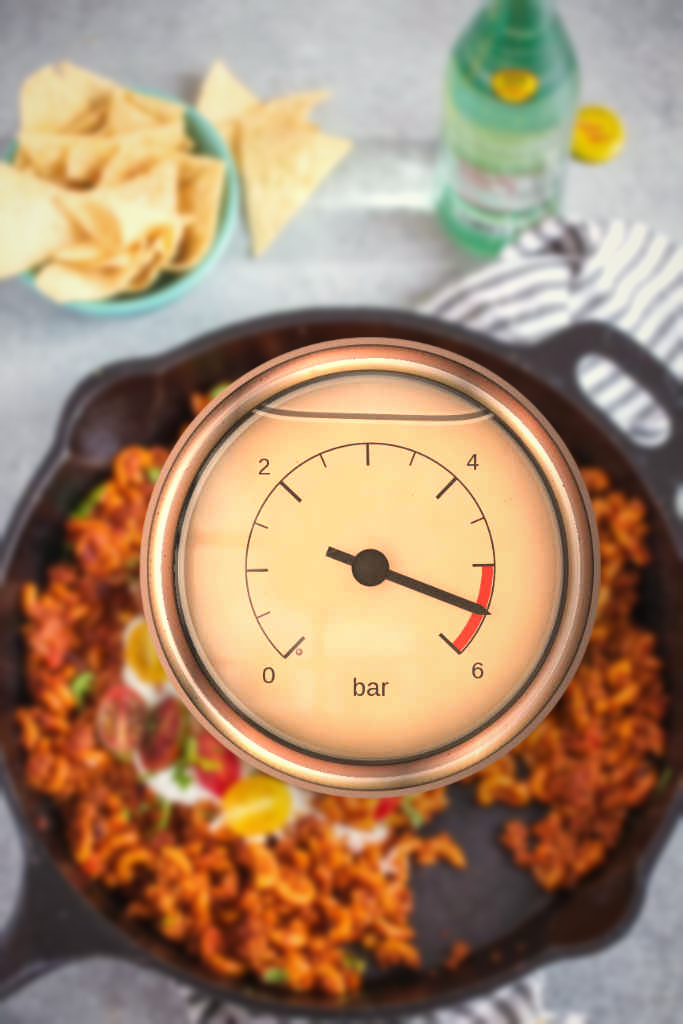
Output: 5.5
